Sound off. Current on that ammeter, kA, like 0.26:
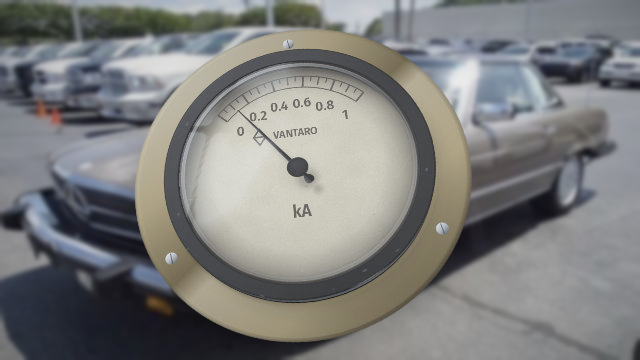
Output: 0.1
